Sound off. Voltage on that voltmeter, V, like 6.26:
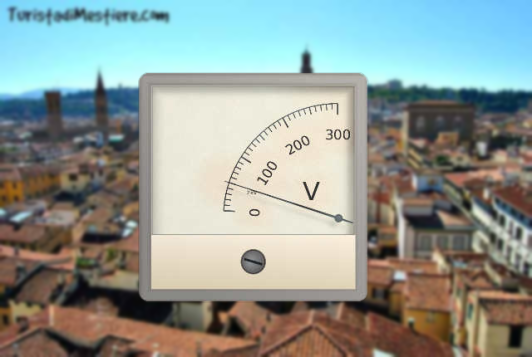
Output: 50
